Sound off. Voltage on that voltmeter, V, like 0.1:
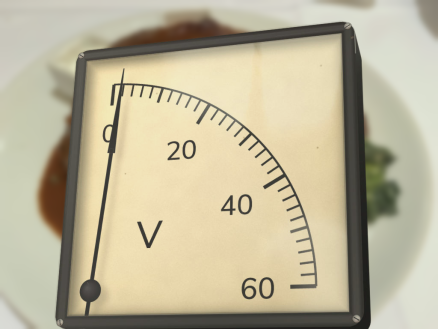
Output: 2
